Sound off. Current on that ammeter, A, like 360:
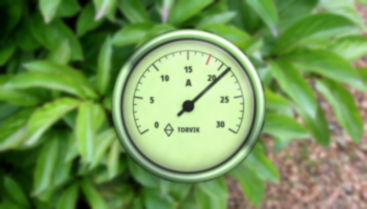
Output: 21
